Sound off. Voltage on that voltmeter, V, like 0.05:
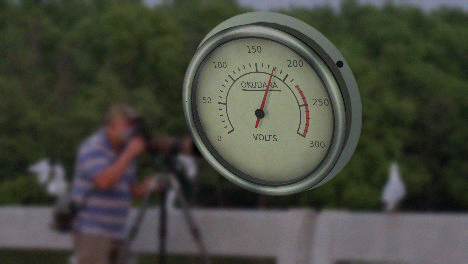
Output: 180
